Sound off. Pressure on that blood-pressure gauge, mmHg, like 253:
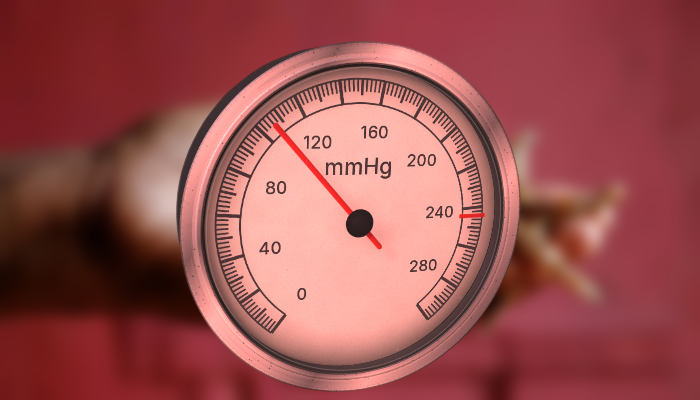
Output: 106
